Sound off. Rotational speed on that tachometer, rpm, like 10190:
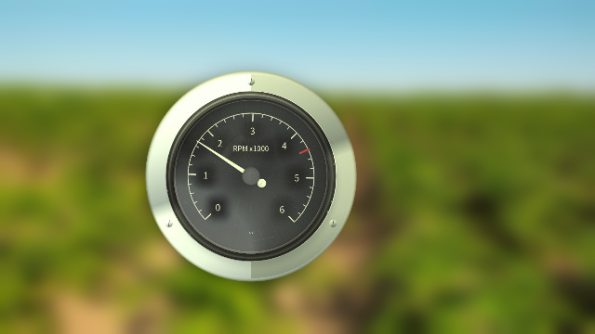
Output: 1700
